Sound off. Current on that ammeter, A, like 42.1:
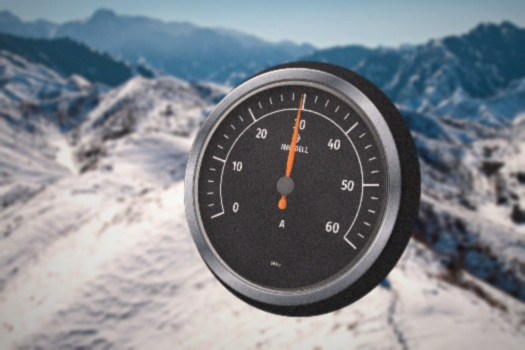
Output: 30
